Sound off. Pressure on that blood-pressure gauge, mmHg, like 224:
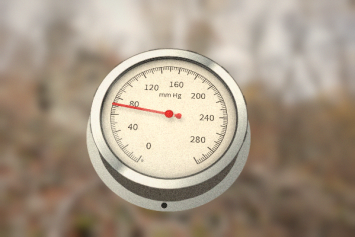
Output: 70
